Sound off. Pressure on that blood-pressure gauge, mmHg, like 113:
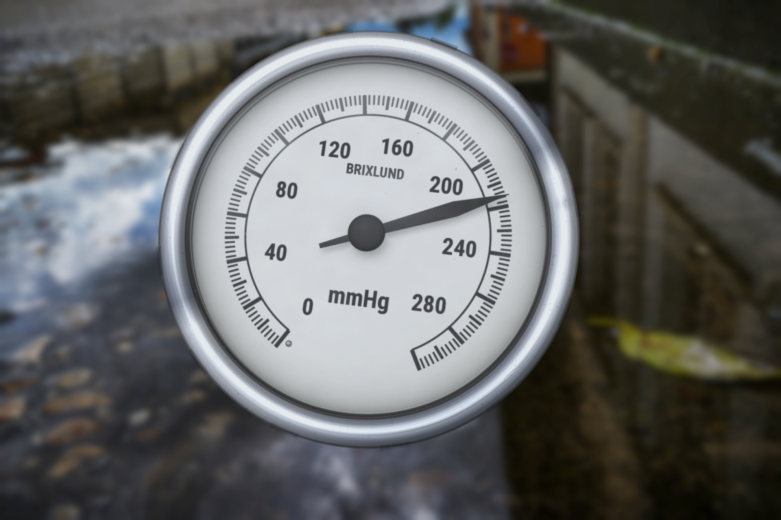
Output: 216
